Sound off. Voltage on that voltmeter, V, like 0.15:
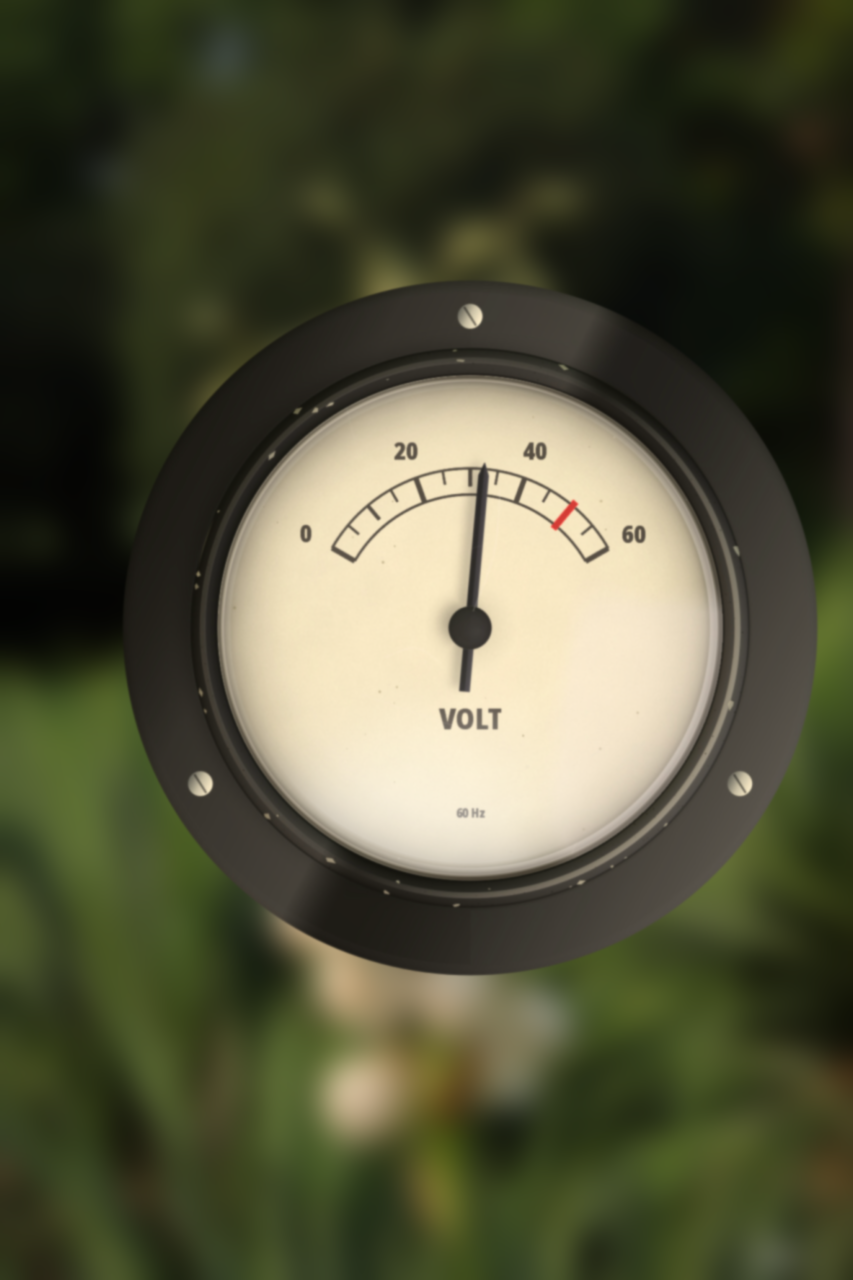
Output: 32.5
